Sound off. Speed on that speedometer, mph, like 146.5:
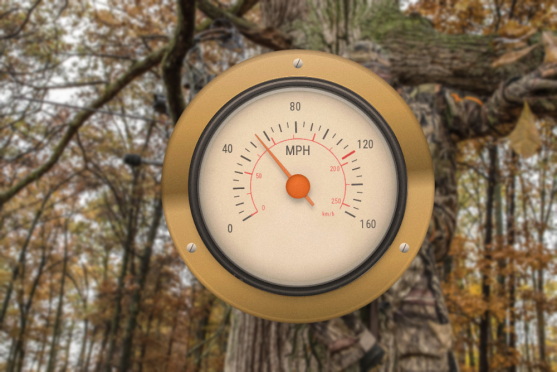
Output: 55
